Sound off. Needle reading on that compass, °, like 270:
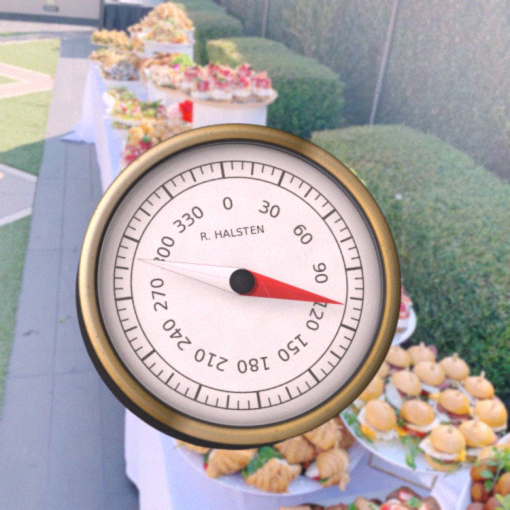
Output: 110
